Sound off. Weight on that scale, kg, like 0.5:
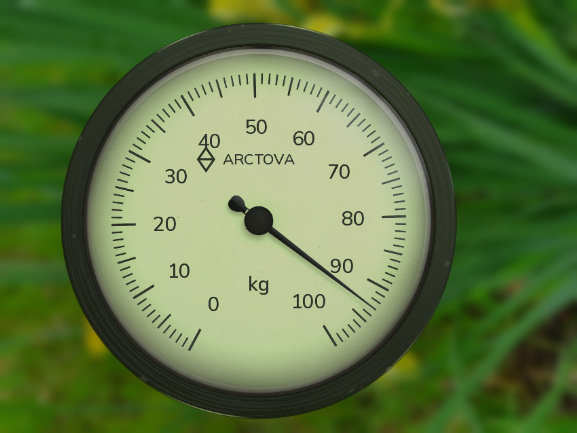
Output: 93
